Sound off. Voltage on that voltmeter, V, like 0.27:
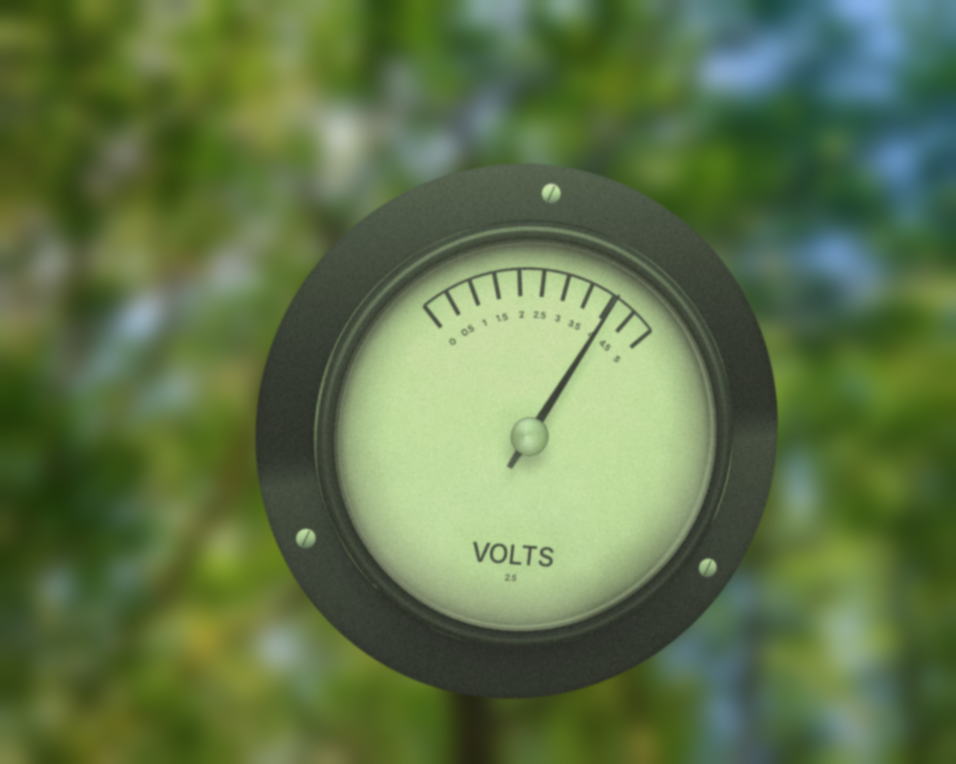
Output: 4
